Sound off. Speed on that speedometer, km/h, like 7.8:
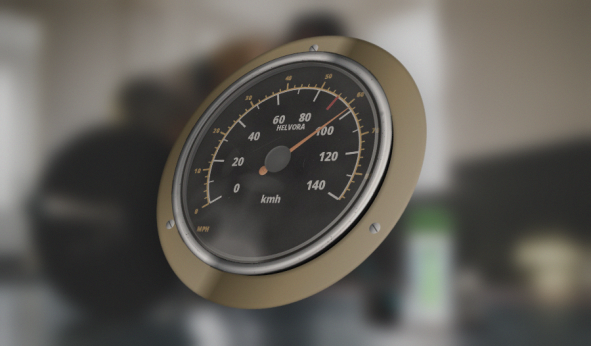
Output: 100
